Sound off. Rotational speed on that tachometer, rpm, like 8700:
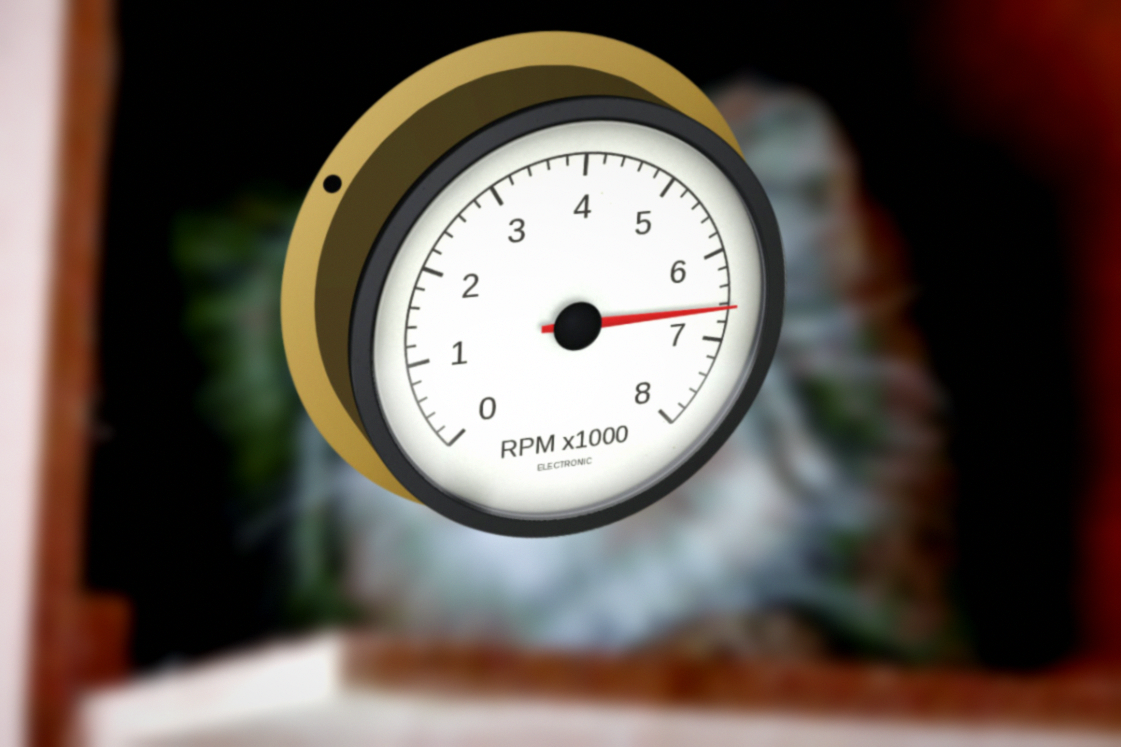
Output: 6600
